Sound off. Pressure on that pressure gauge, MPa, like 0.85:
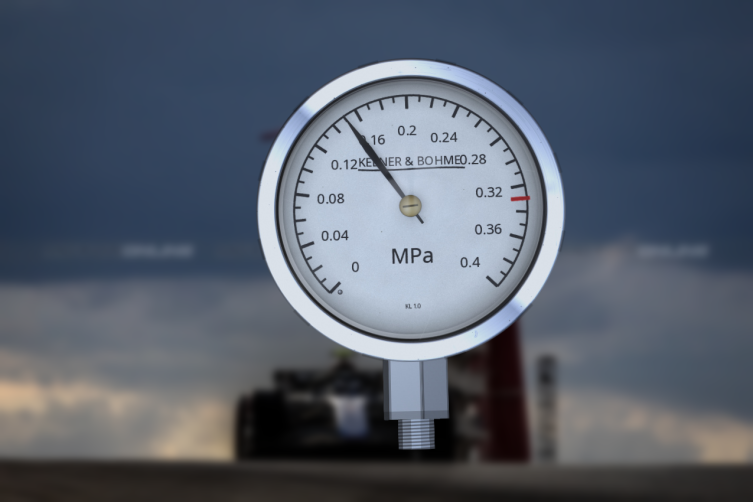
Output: 0.15
